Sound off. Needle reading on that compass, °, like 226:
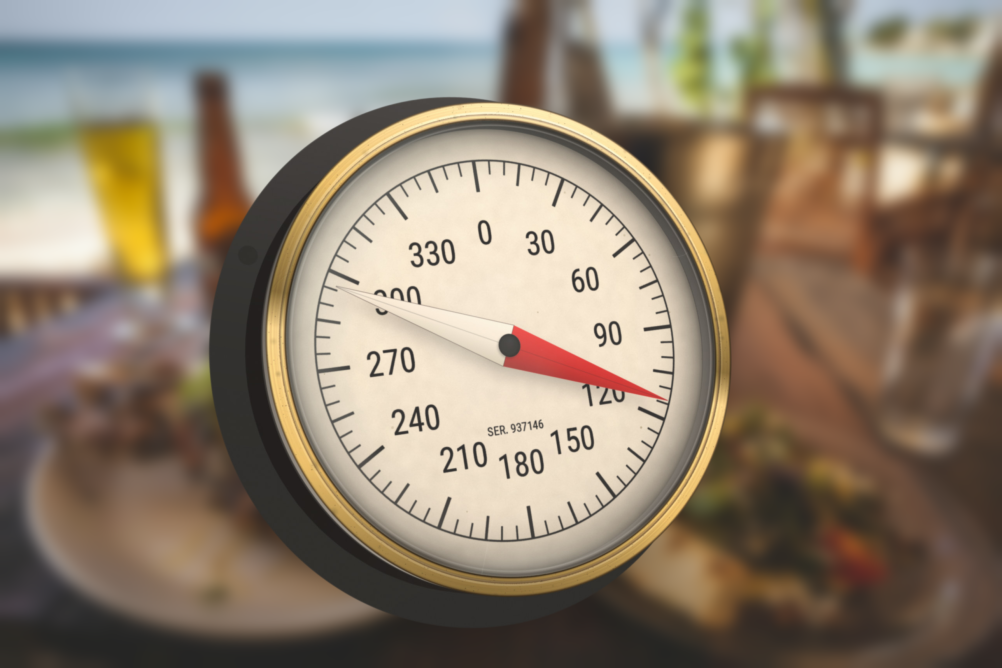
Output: 115
